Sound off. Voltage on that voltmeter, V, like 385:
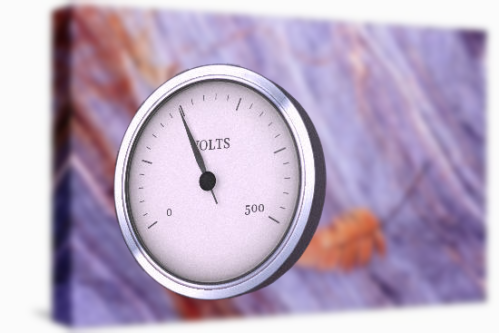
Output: 200
